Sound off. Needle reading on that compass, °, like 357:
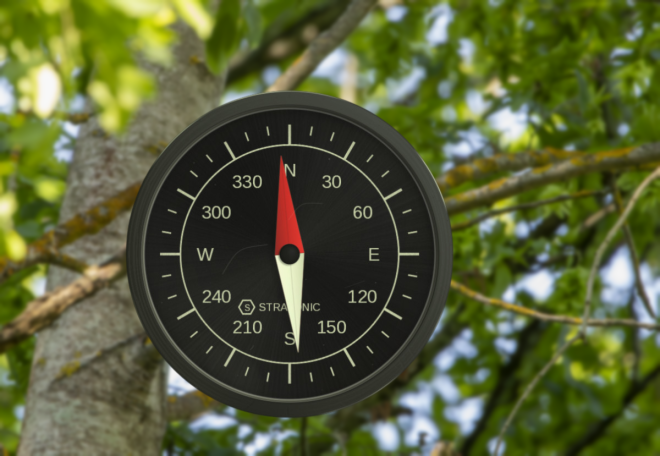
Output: 355
